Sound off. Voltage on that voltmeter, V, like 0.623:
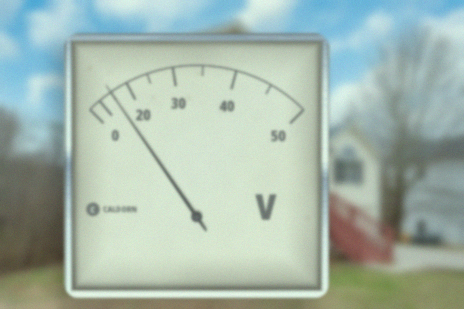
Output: 15
